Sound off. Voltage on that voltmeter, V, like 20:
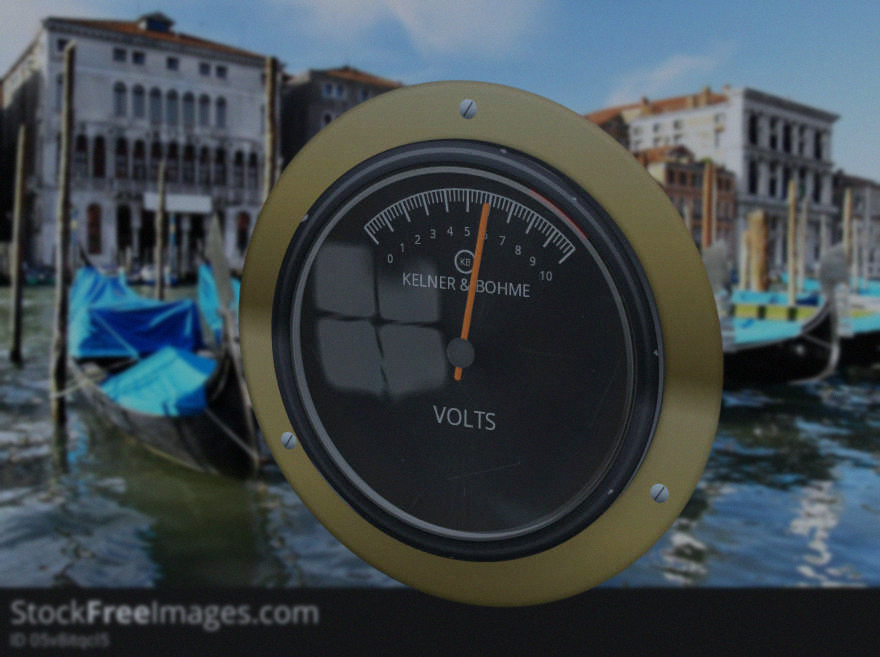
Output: 6
